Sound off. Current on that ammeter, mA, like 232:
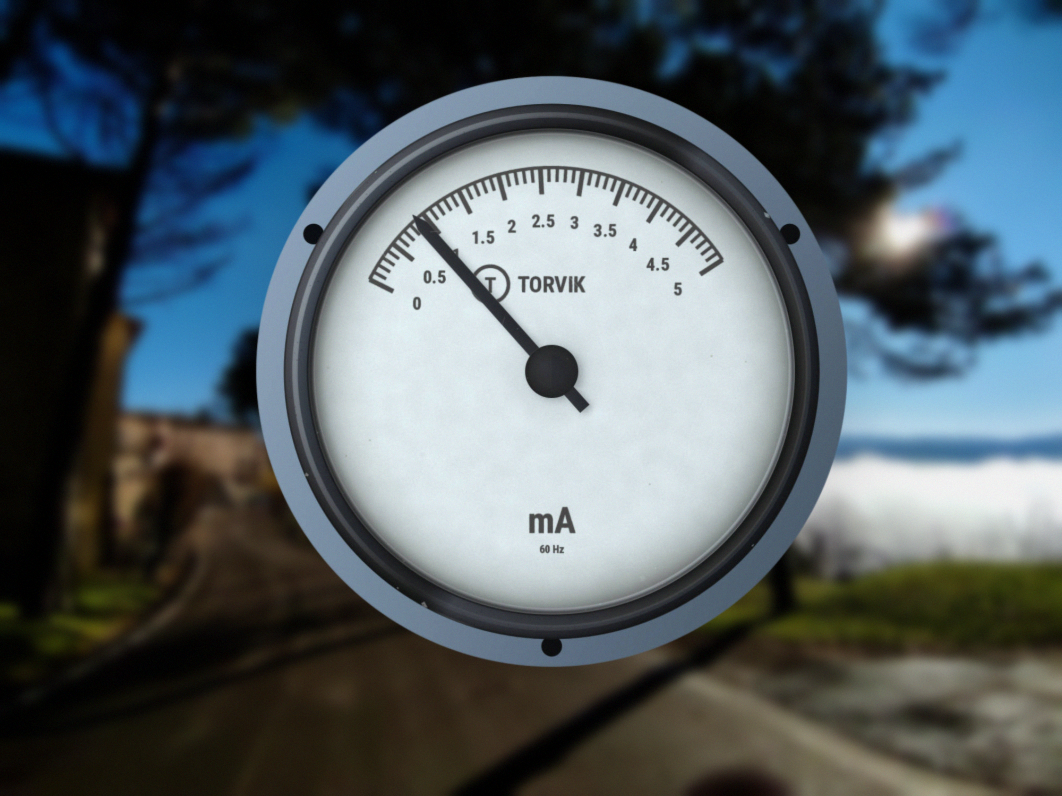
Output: 0.9
